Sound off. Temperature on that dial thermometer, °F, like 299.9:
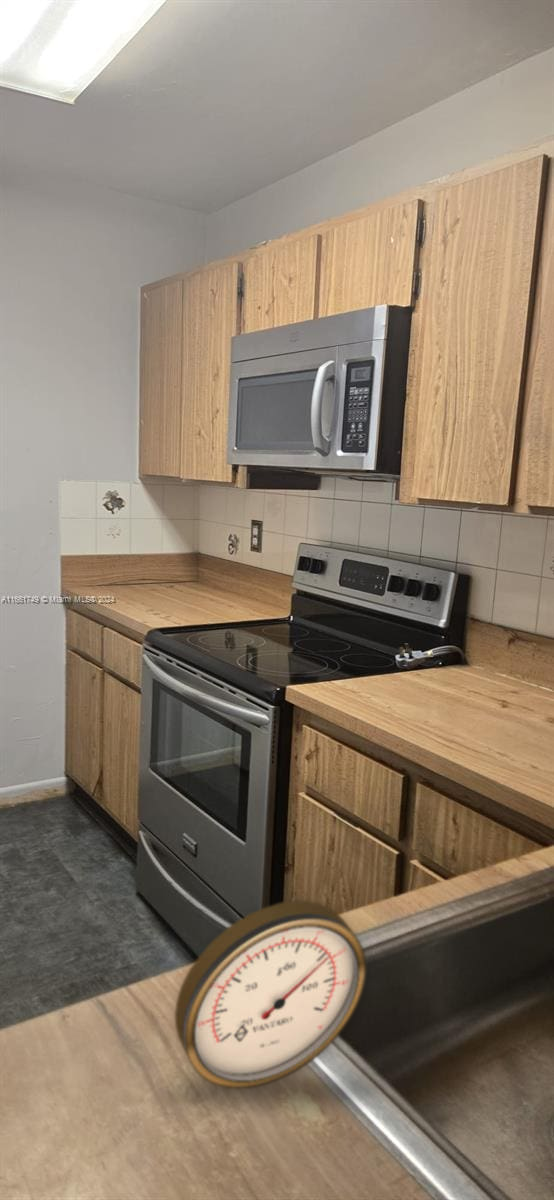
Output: 80
